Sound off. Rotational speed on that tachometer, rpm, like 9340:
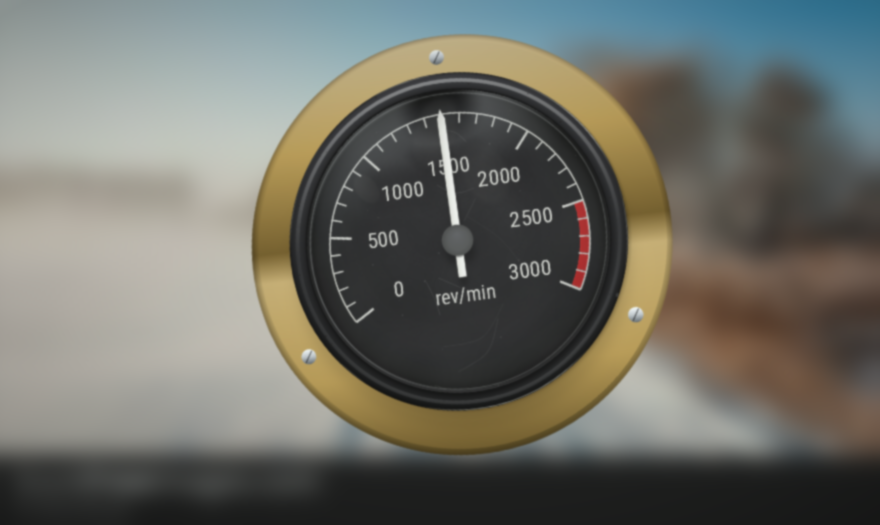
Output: 1500
